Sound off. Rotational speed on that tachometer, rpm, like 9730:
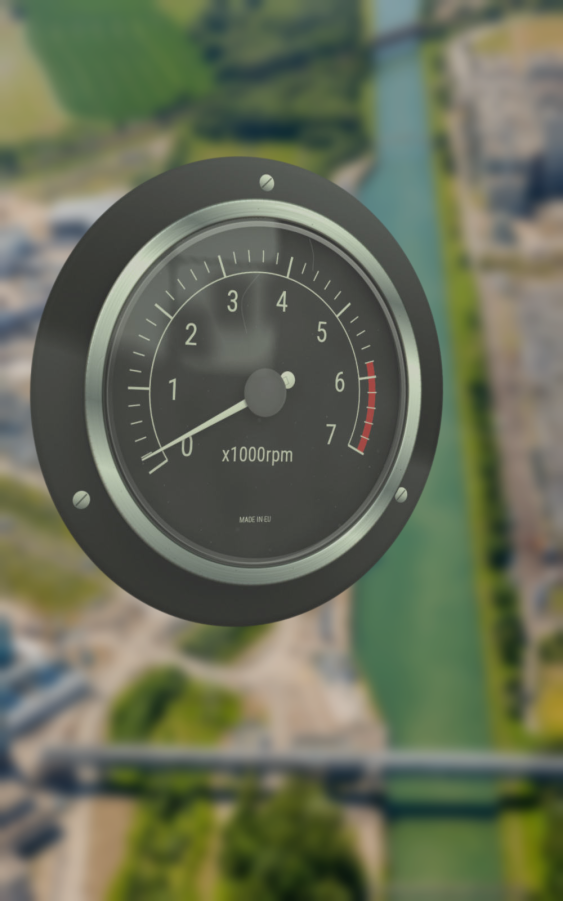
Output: 200
